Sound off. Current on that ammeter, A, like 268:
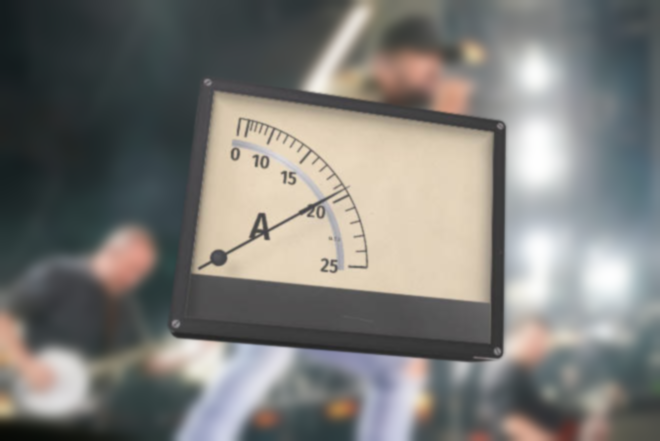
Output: 19.5
